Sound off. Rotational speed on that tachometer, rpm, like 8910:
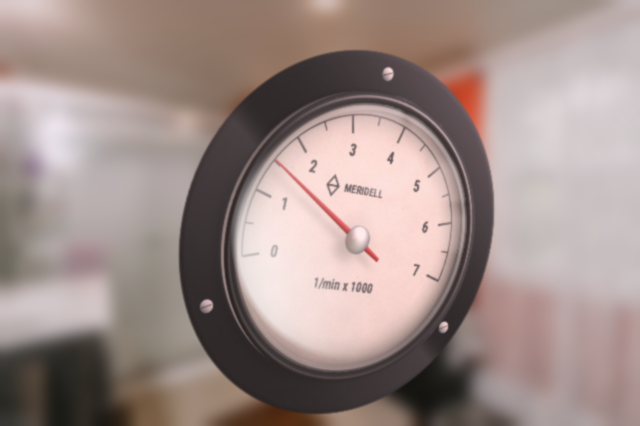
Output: 1500
